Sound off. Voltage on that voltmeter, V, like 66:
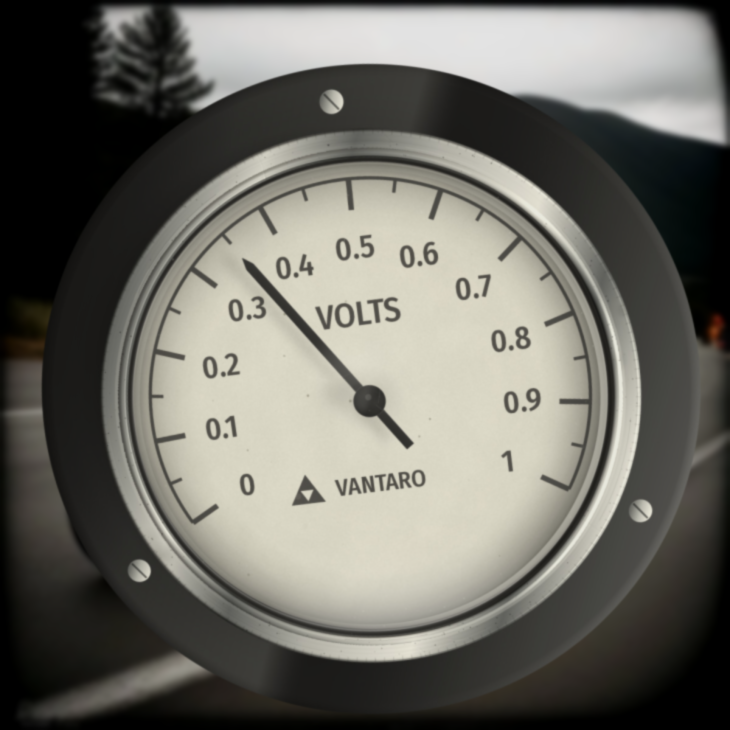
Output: 0.35
